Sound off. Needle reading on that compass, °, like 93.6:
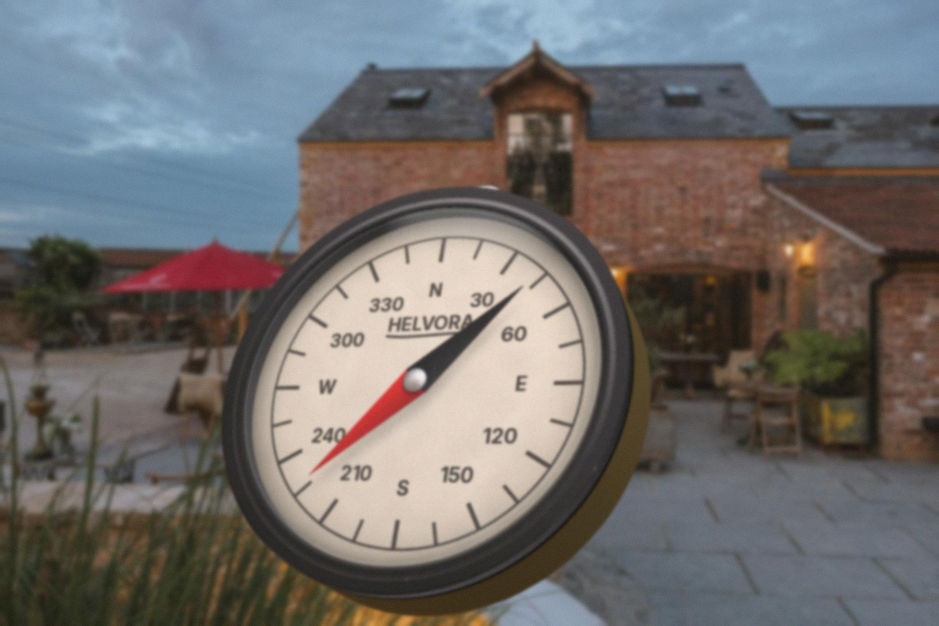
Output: 225
